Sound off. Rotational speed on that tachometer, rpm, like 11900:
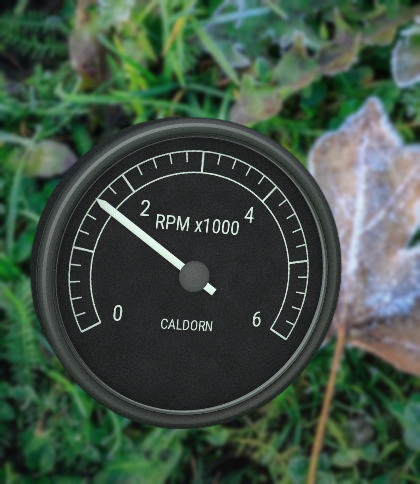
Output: 1600
